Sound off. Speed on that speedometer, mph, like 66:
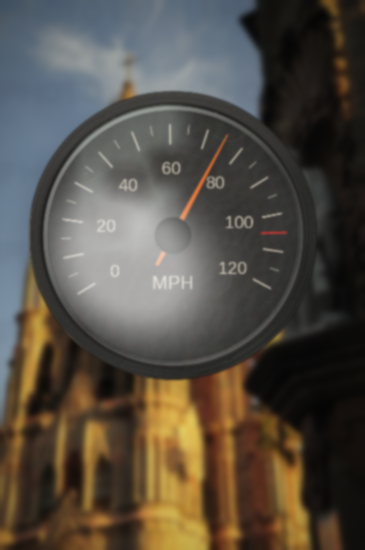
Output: 75
